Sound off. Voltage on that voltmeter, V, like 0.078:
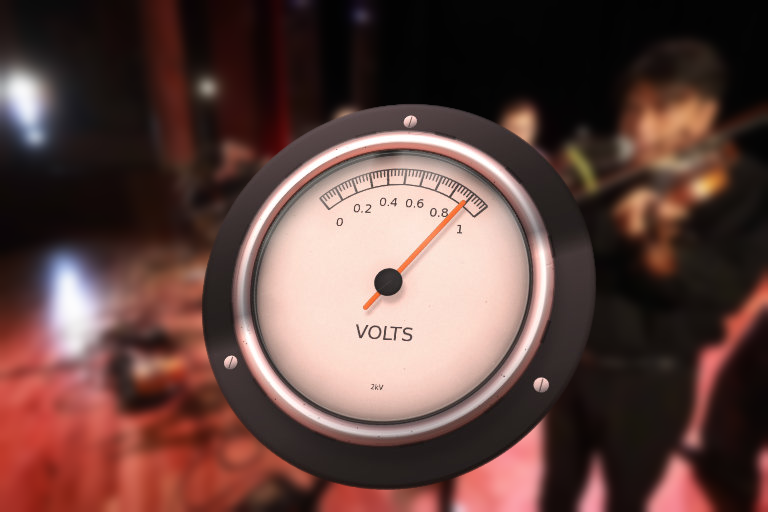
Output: 0.9
